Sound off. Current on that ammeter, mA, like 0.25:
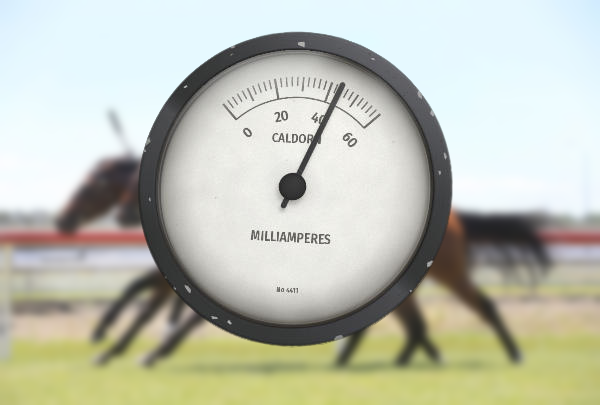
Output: 44
